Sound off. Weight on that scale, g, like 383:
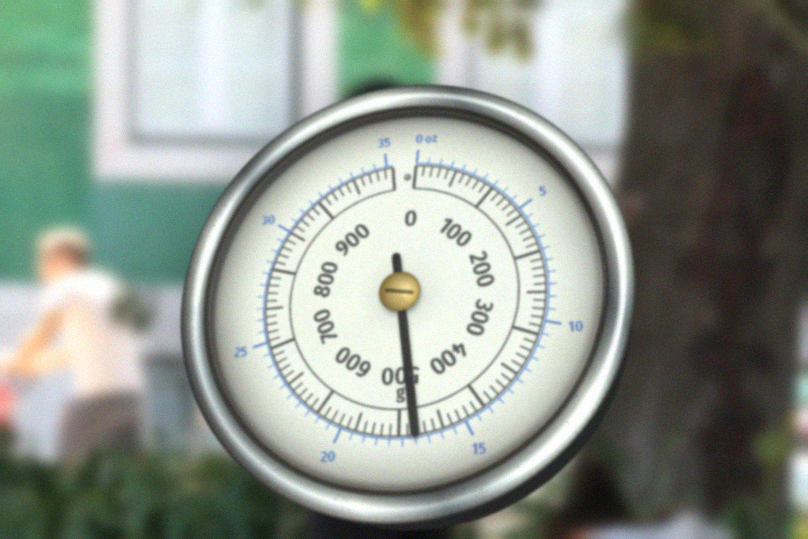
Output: 480
